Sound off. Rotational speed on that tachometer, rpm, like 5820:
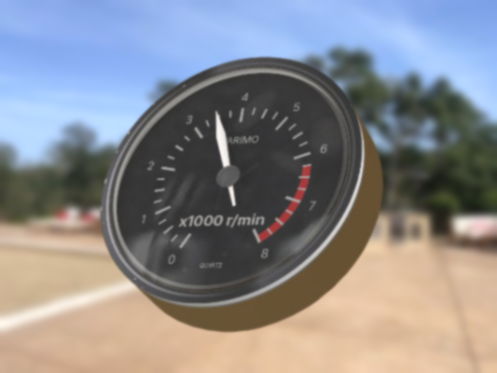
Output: 3500
